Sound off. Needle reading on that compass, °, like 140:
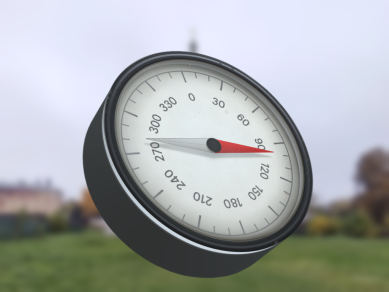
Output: 100
